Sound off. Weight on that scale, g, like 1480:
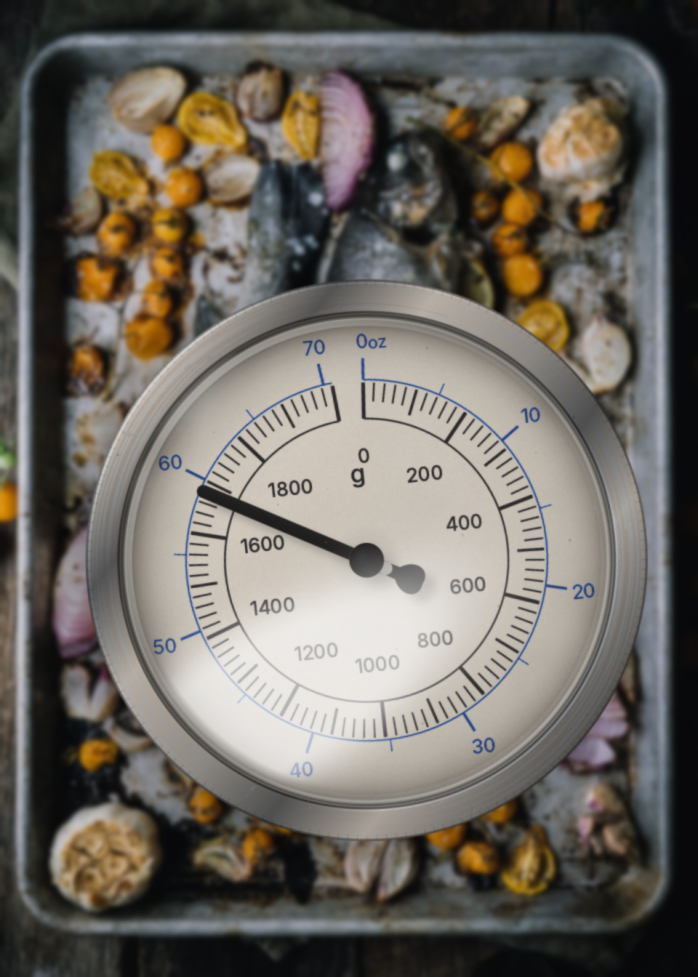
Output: 1680
